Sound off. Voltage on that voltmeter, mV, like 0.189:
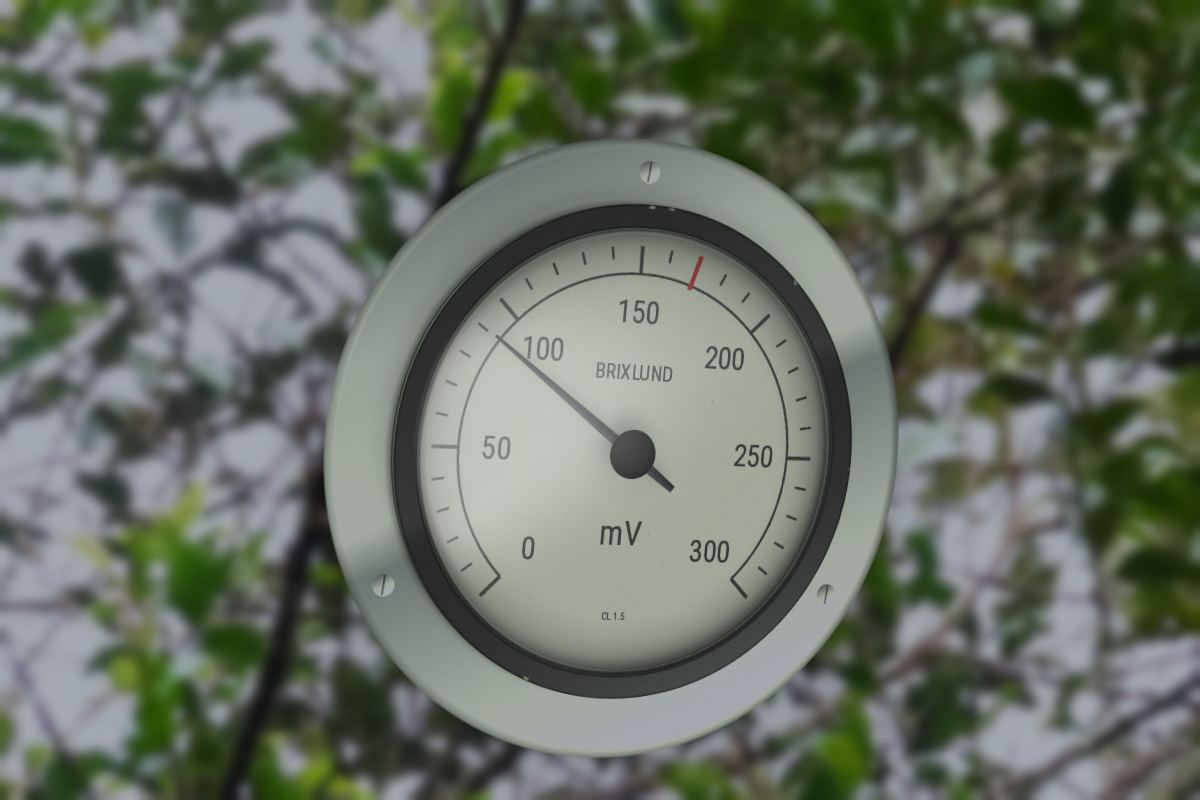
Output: 90
